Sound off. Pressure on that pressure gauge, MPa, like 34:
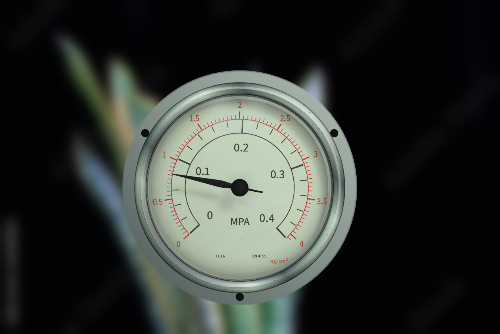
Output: 0.08
